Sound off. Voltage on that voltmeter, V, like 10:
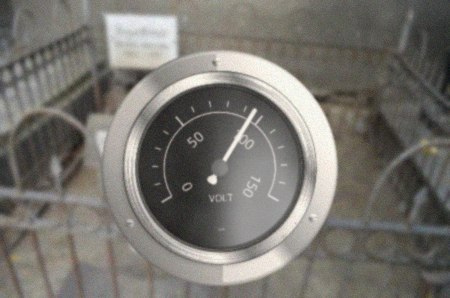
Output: 95
